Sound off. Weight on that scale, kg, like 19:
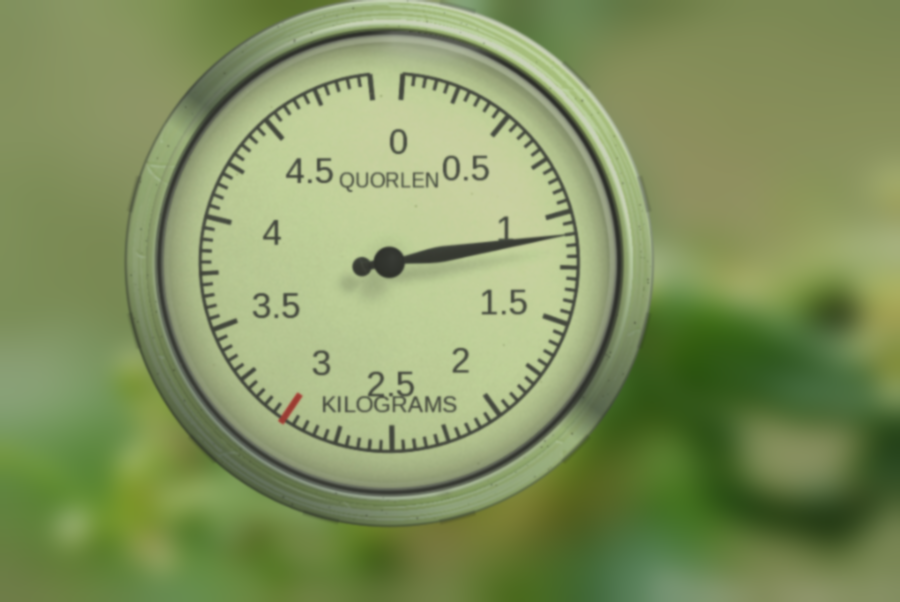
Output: 1.1
